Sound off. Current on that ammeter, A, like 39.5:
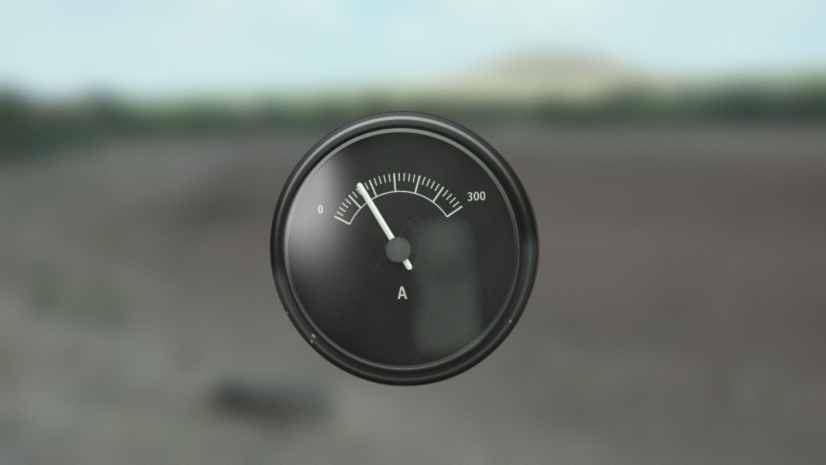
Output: 80
